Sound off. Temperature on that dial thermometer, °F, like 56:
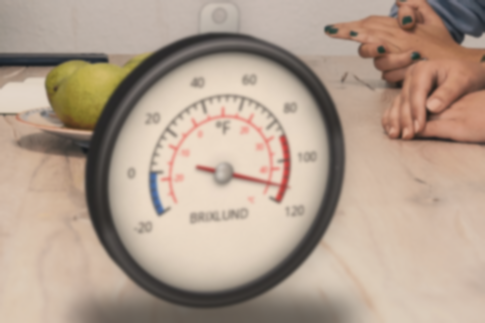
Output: 112
